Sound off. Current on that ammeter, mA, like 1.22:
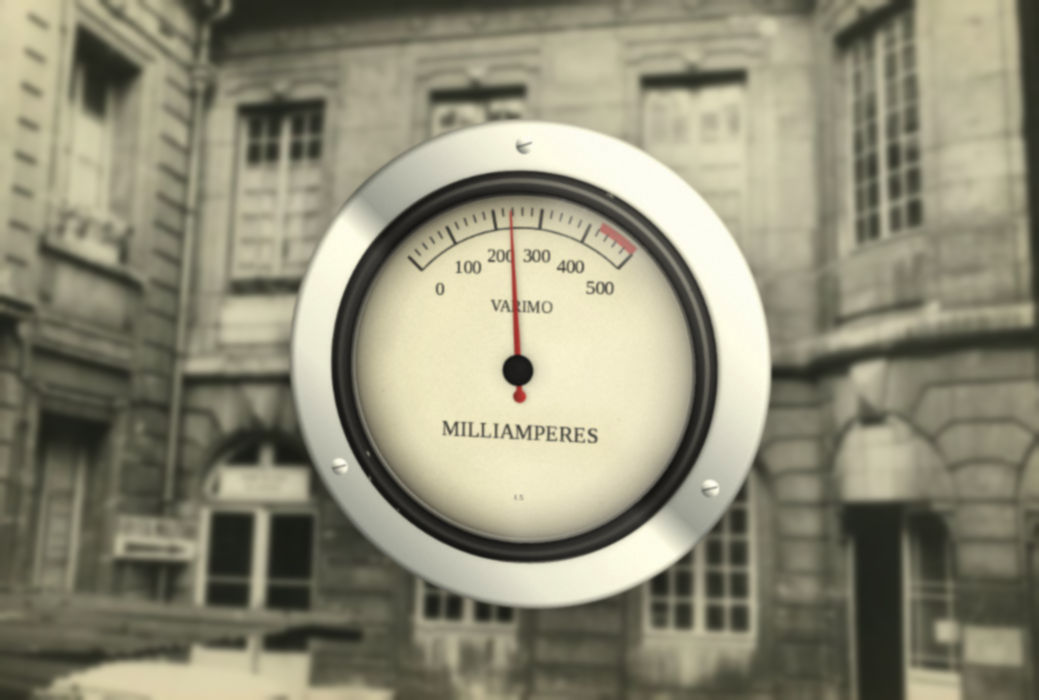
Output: 240
